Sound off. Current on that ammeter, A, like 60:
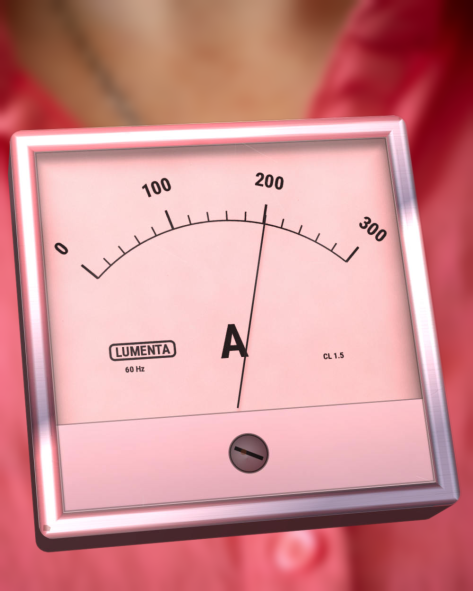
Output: 200
